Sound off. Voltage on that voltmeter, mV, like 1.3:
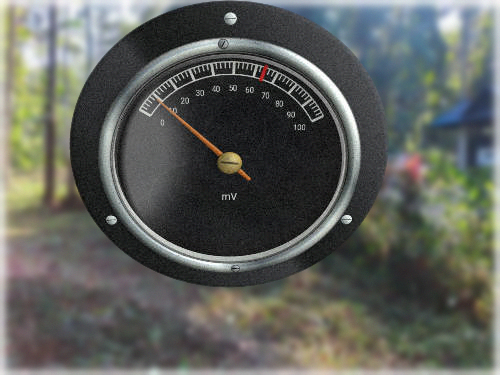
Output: 10
